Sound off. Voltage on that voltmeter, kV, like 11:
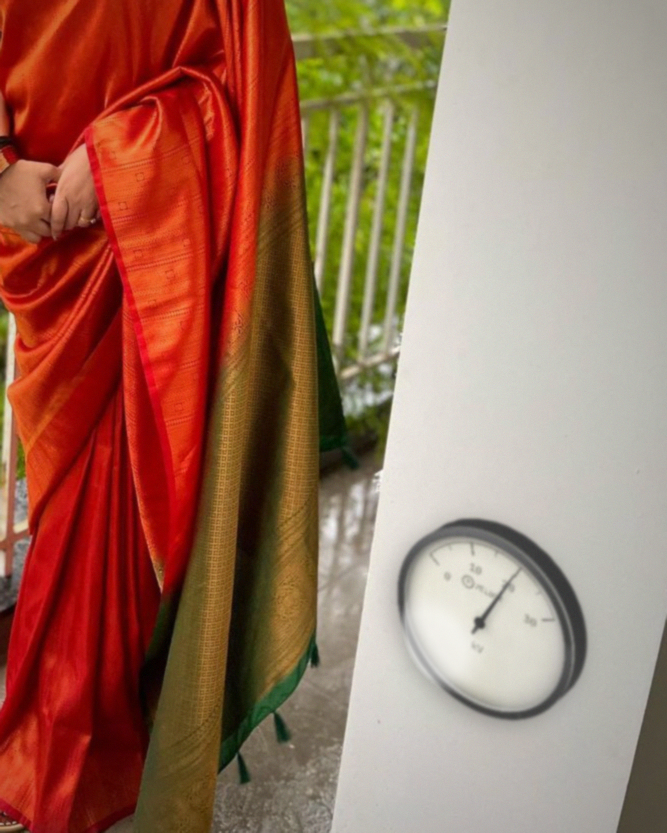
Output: 20
